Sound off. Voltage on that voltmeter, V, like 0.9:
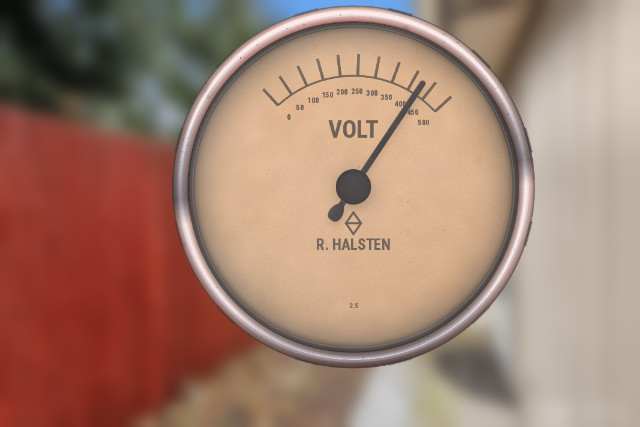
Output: 425
